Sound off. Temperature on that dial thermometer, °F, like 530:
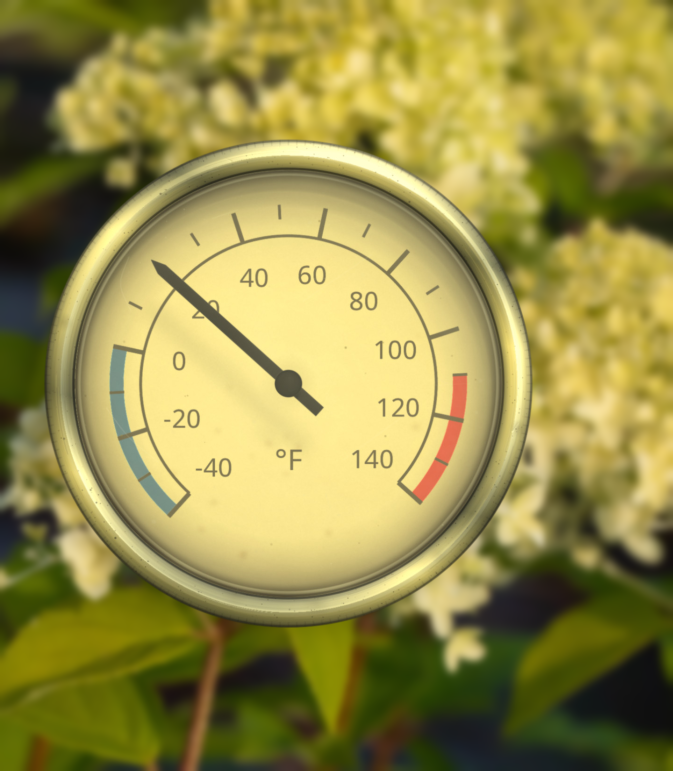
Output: 20
